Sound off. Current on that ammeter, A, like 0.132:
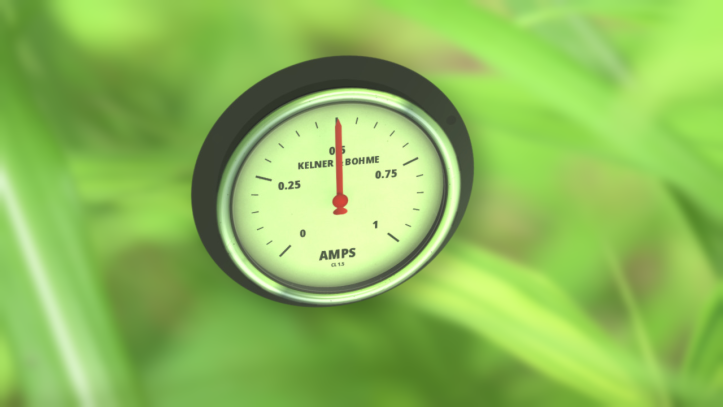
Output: 0.5
